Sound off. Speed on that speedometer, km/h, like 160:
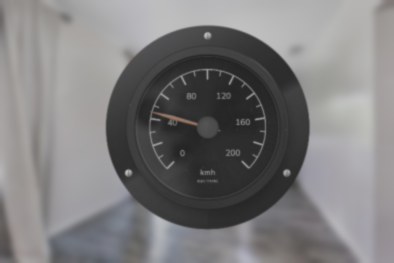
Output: 45
